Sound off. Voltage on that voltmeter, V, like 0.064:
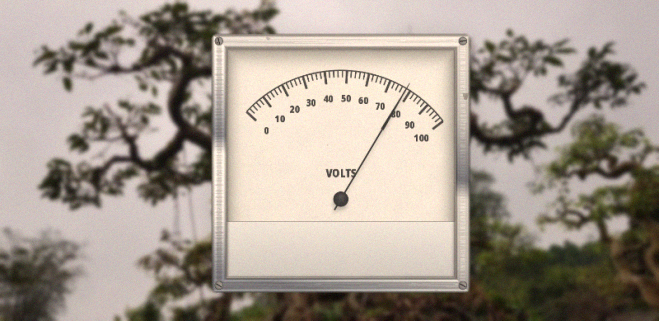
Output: 78
